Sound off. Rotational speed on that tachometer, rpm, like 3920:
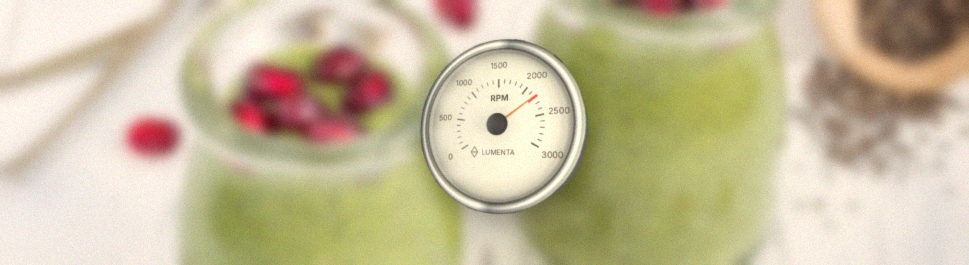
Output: 2200
